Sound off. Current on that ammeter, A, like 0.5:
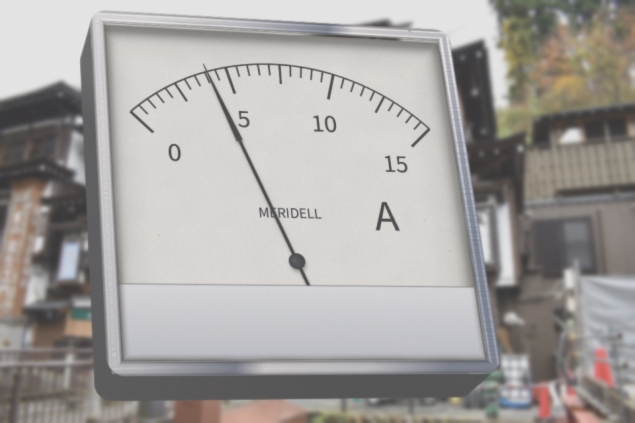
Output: 4
